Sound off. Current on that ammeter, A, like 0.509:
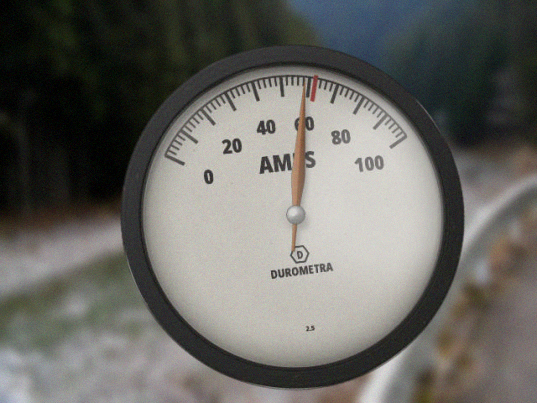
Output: 58
